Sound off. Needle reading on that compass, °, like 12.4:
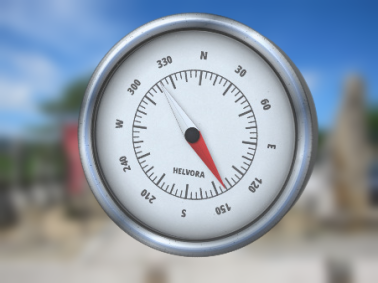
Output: 140
